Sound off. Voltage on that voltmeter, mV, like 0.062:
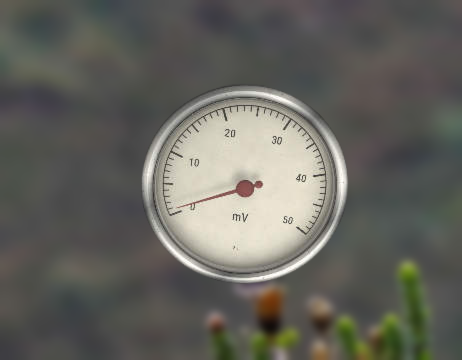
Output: 1
